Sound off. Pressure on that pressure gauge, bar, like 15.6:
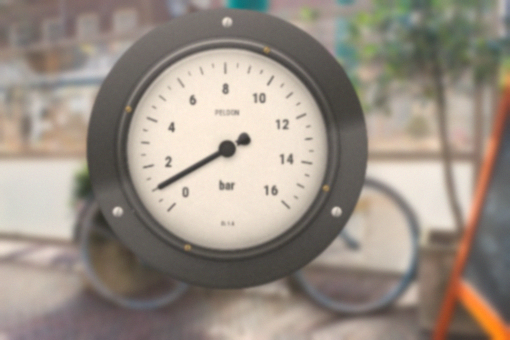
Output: 1
